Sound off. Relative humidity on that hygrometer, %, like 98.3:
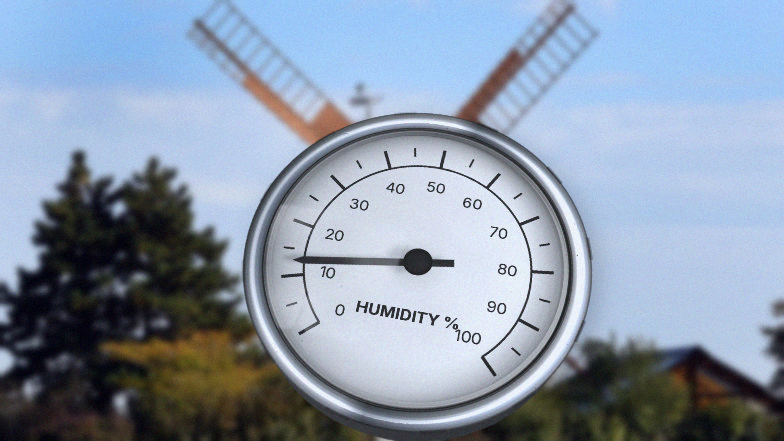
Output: 12.5
